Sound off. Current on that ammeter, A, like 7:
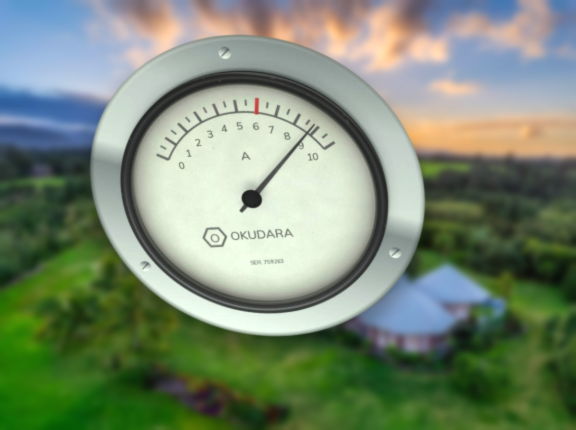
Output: 8.75
